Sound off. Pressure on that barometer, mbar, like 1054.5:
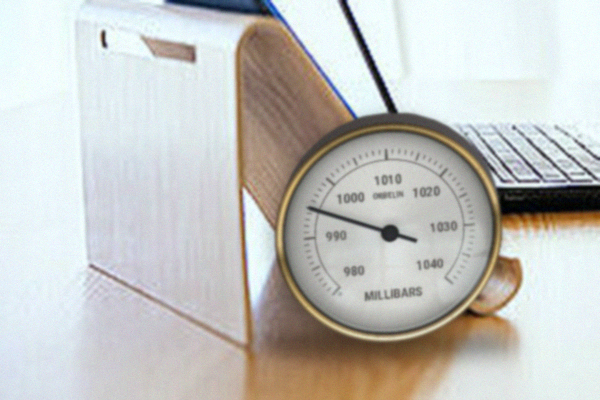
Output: 995
